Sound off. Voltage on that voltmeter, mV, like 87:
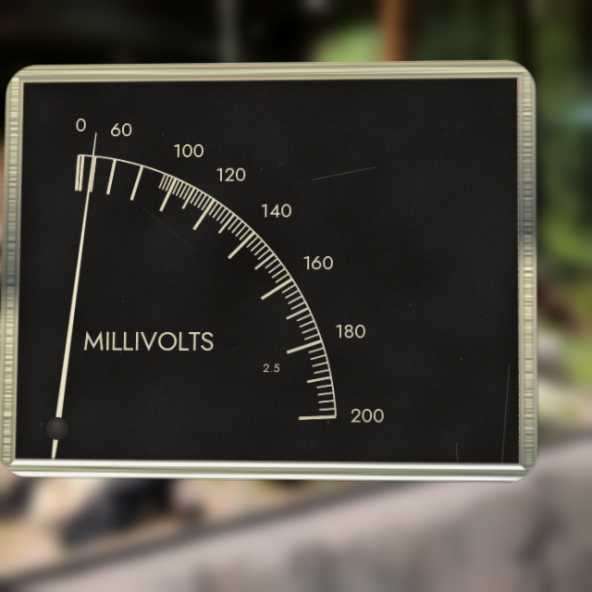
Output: 40
